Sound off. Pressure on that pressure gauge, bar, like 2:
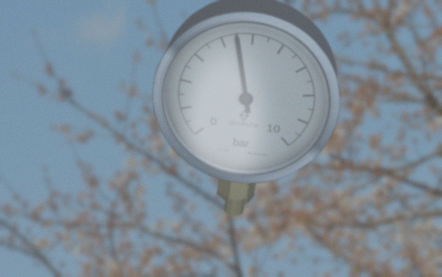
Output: 4.5
